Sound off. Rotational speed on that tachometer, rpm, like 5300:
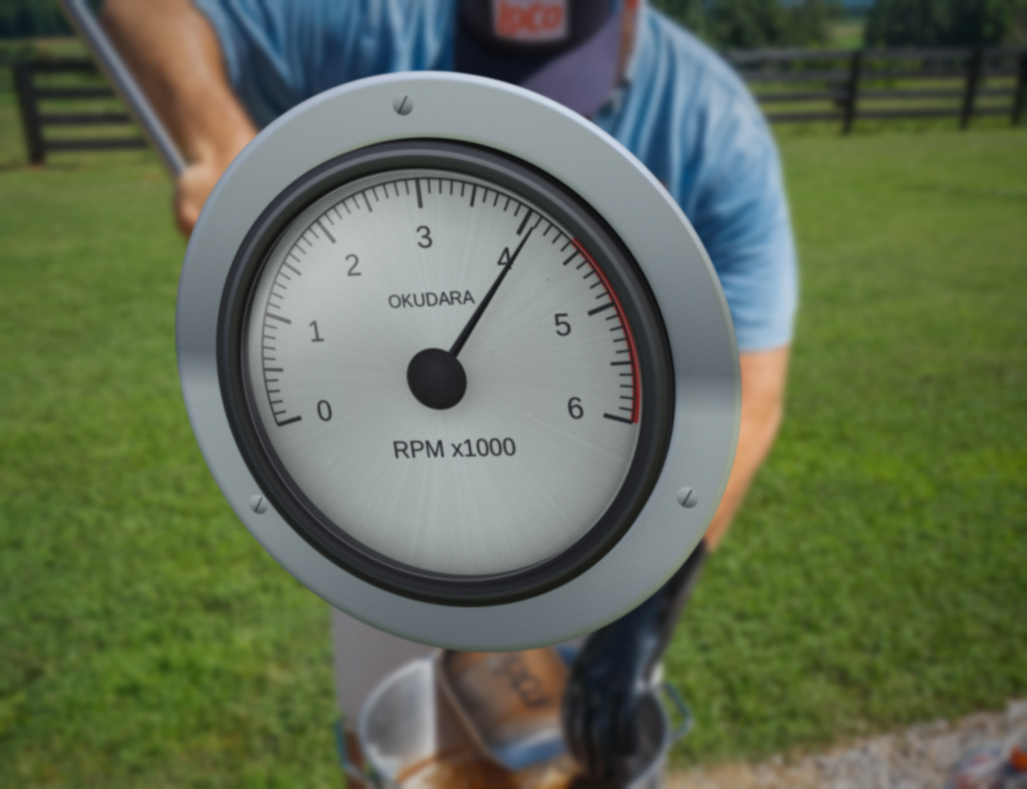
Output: 4100
